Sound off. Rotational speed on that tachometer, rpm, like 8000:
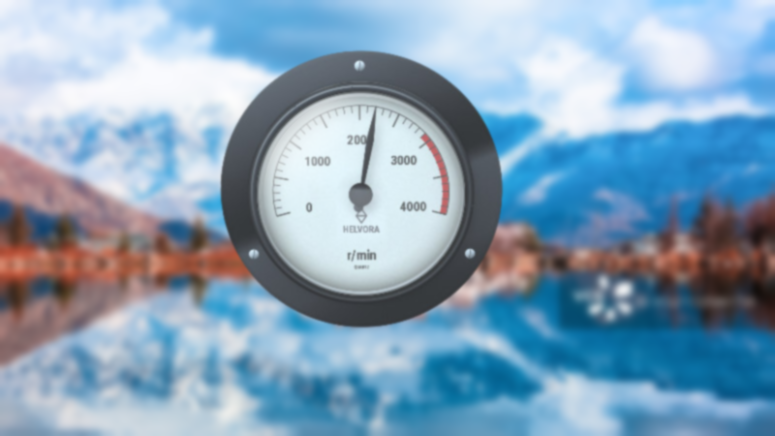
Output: 2200
